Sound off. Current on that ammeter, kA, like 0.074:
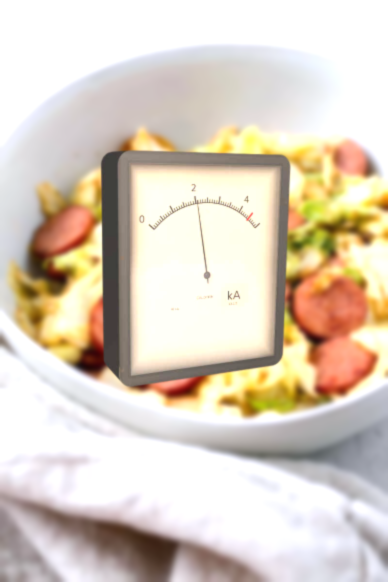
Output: 2
